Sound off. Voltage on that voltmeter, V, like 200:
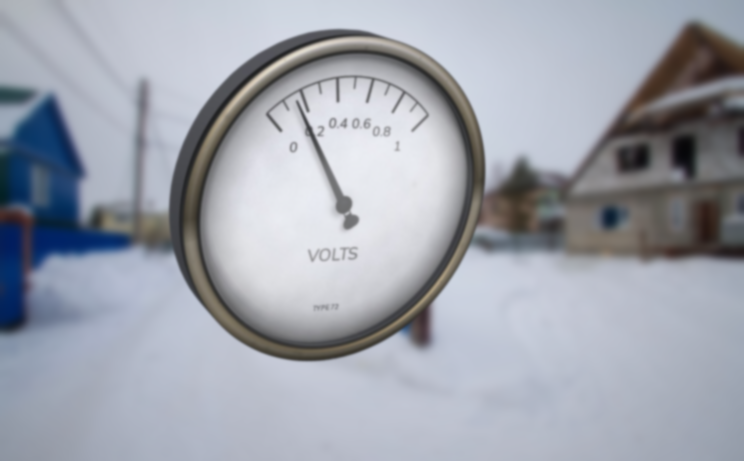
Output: 0.15
